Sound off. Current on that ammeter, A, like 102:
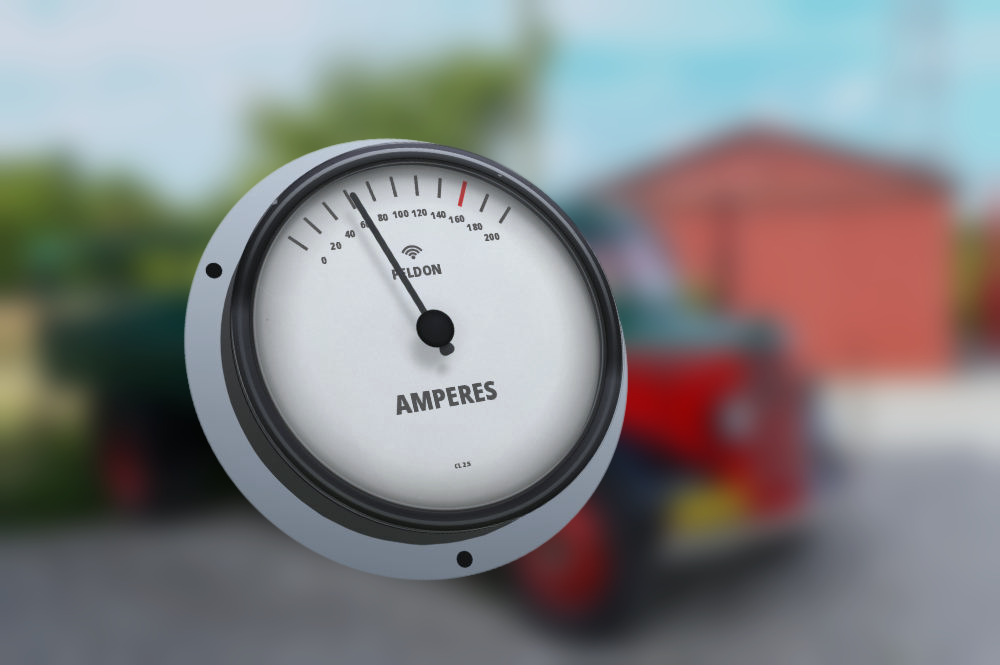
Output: 60
